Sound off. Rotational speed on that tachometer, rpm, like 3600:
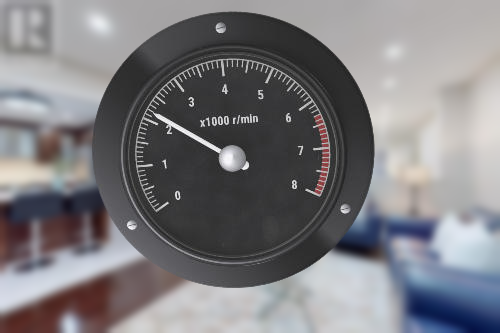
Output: 2200
